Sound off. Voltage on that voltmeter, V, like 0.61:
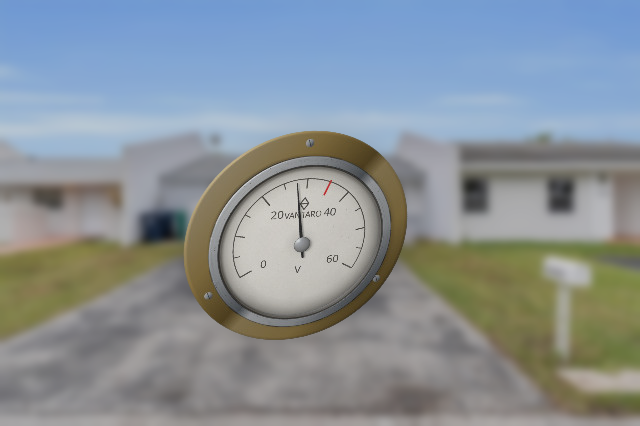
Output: 27.5
